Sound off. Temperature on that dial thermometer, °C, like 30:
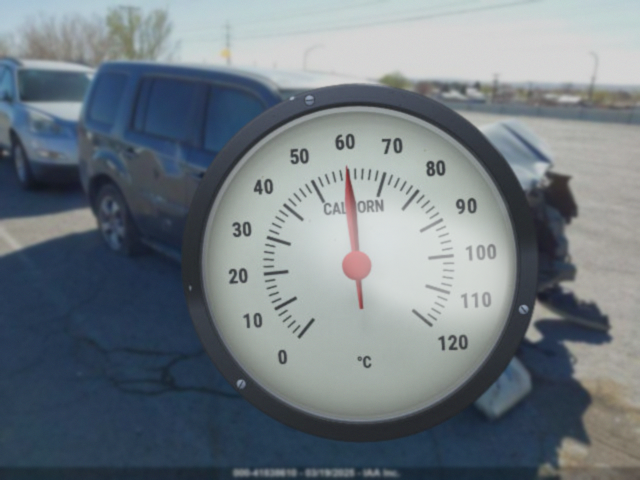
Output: 60
